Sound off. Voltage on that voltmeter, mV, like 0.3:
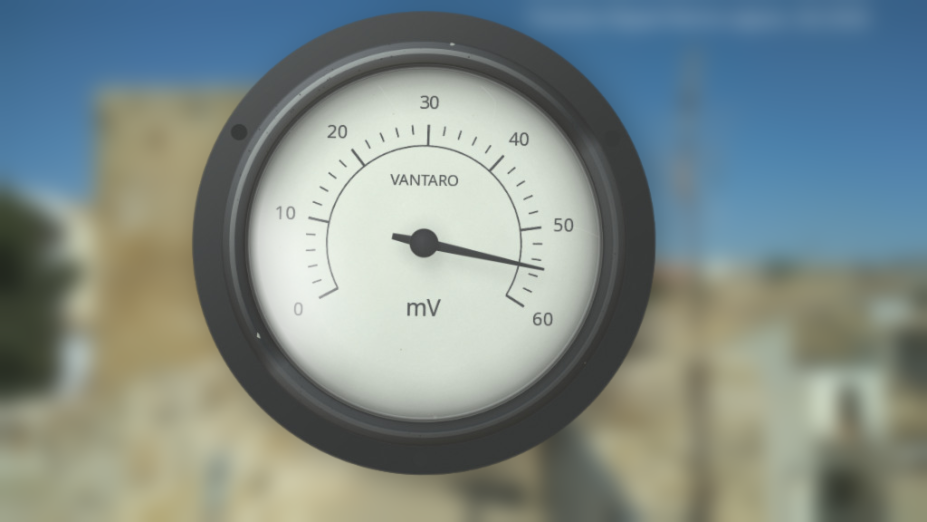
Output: 55
